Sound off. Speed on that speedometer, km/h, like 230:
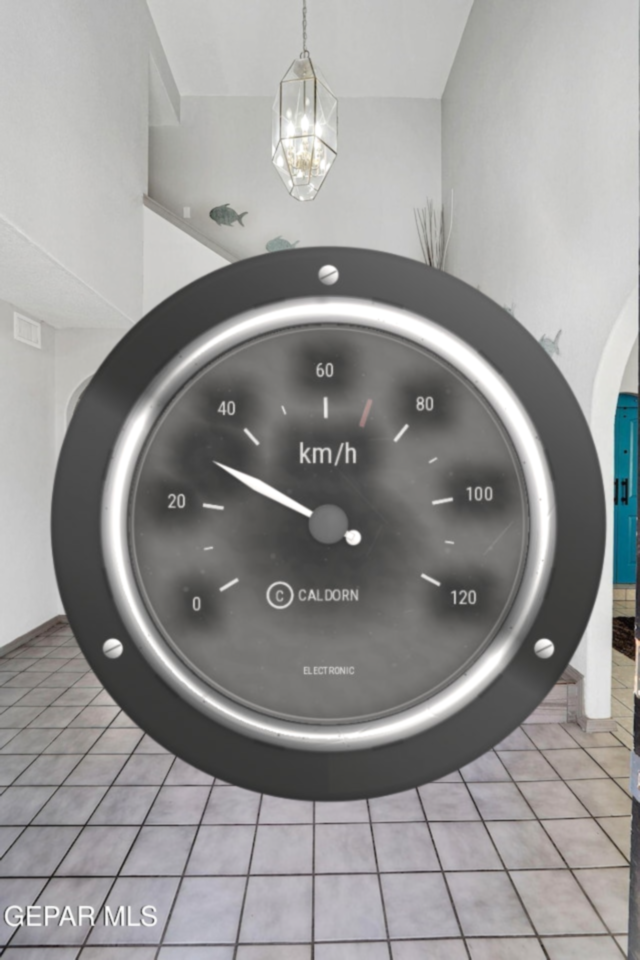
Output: 30
